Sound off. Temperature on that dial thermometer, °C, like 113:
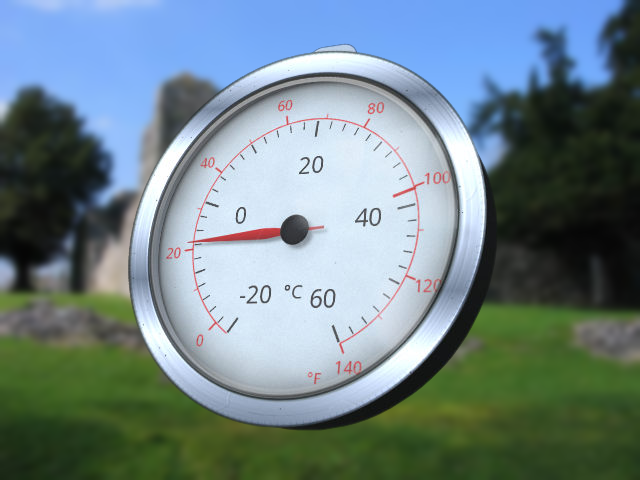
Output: -6
